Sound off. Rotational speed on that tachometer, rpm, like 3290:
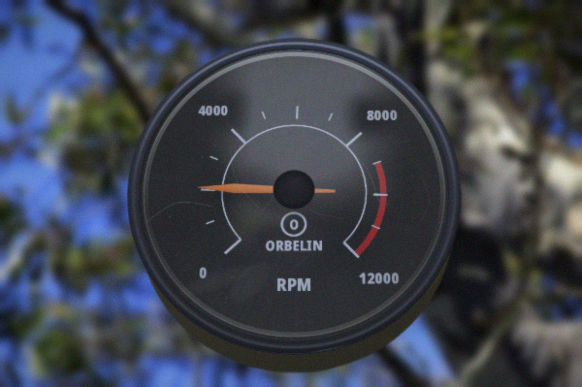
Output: 2000
